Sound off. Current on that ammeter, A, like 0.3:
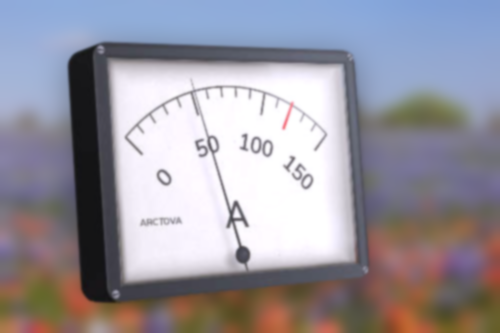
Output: 50
